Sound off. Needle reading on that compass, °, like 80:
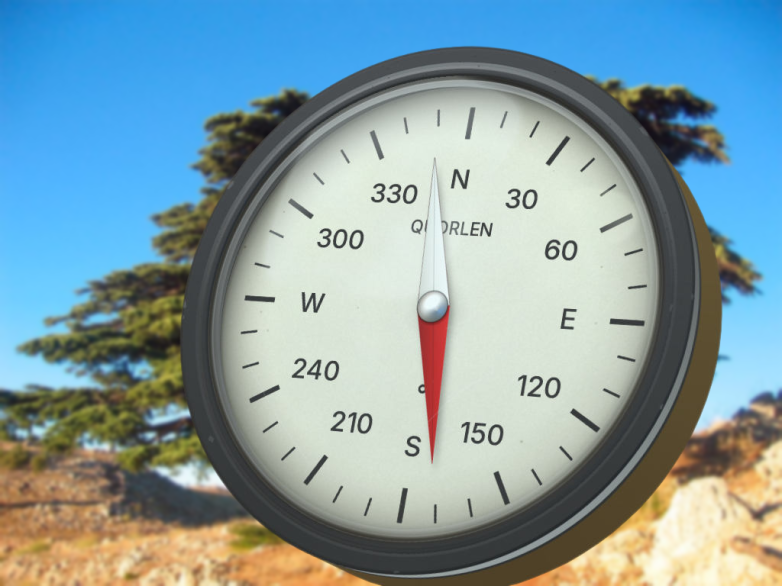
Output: 170
